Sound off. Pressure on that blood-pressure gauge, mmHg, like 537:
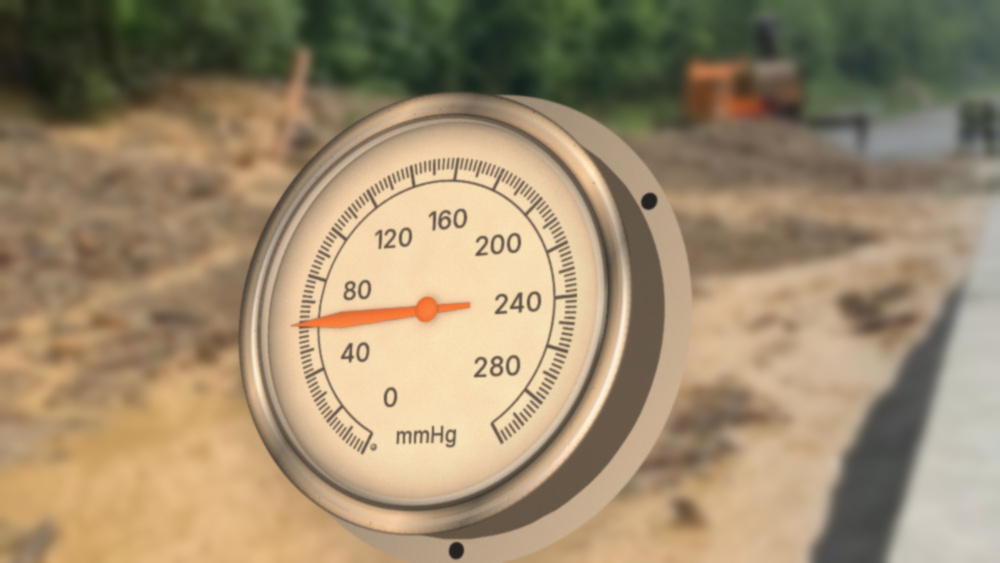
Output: 60
